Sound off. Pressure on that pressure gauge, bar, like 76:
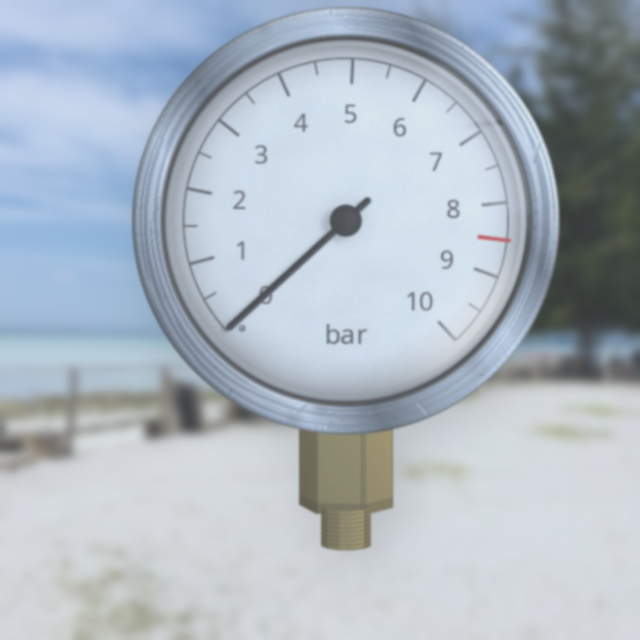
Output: 0
